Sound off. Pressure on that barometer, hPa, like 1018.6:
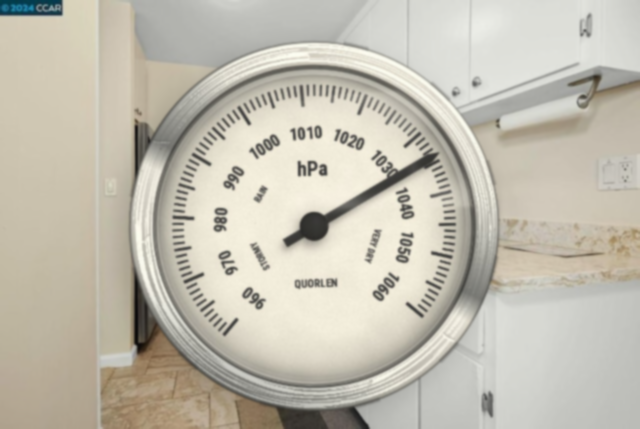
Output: 1034
